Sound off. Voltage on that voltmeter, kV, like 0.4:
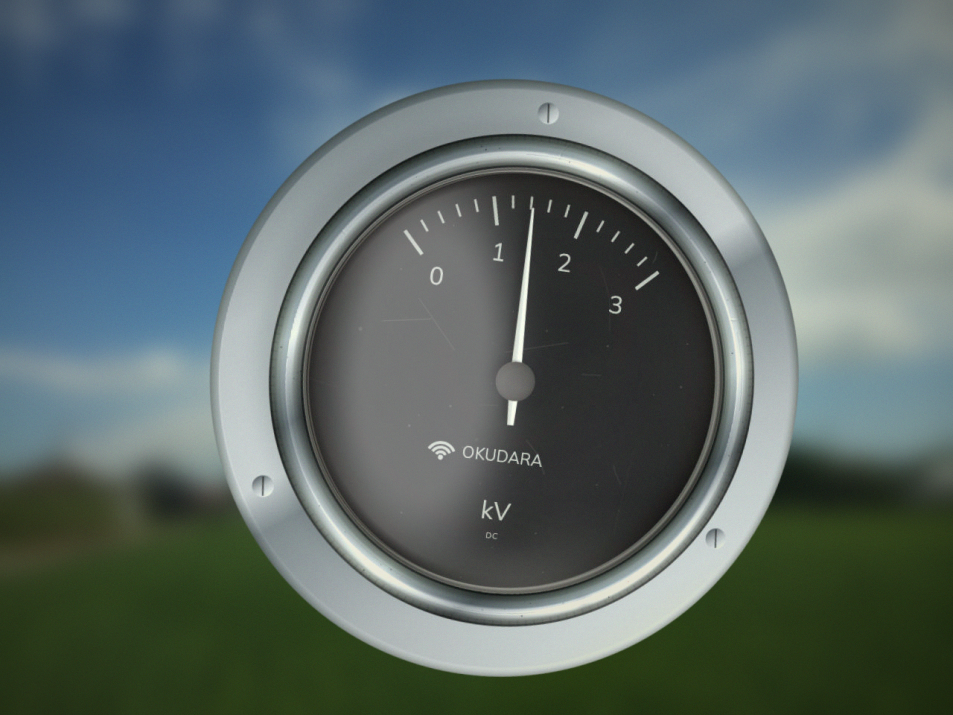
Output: 1.4
